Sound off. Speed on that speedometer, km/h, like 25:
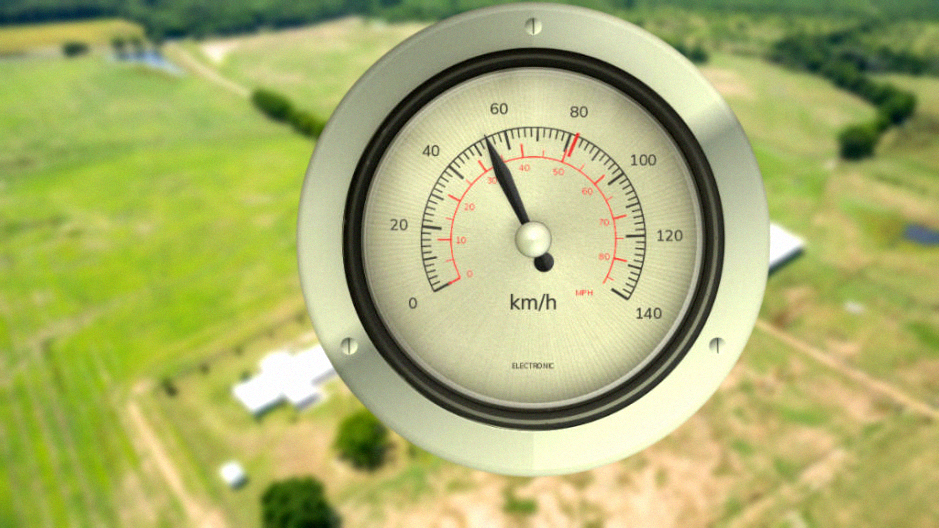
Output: 54
